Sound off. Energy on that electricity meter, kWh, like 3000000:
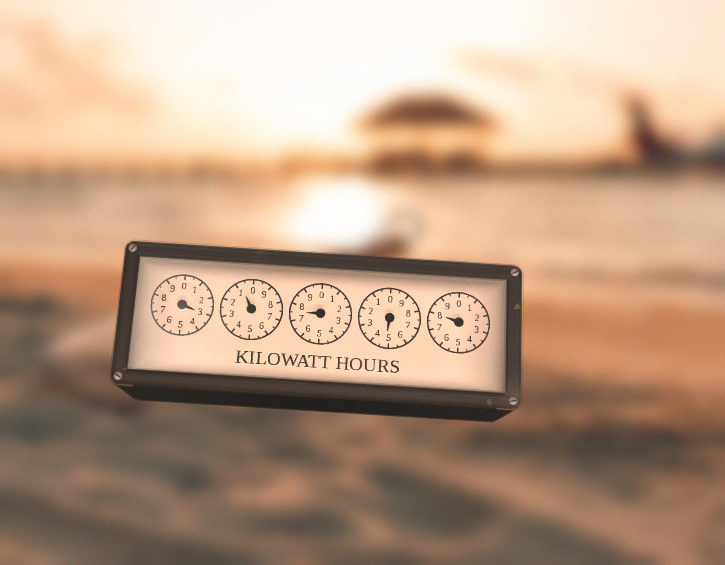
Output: 30748
